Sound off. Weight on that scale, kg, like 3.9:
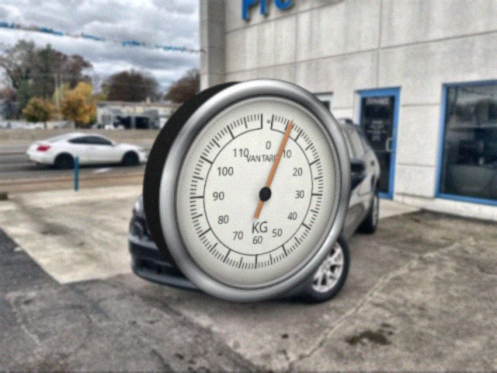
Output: 5
